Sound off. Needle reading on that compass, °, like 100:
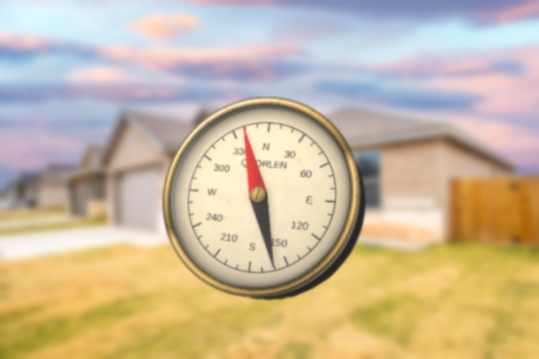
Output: 340
